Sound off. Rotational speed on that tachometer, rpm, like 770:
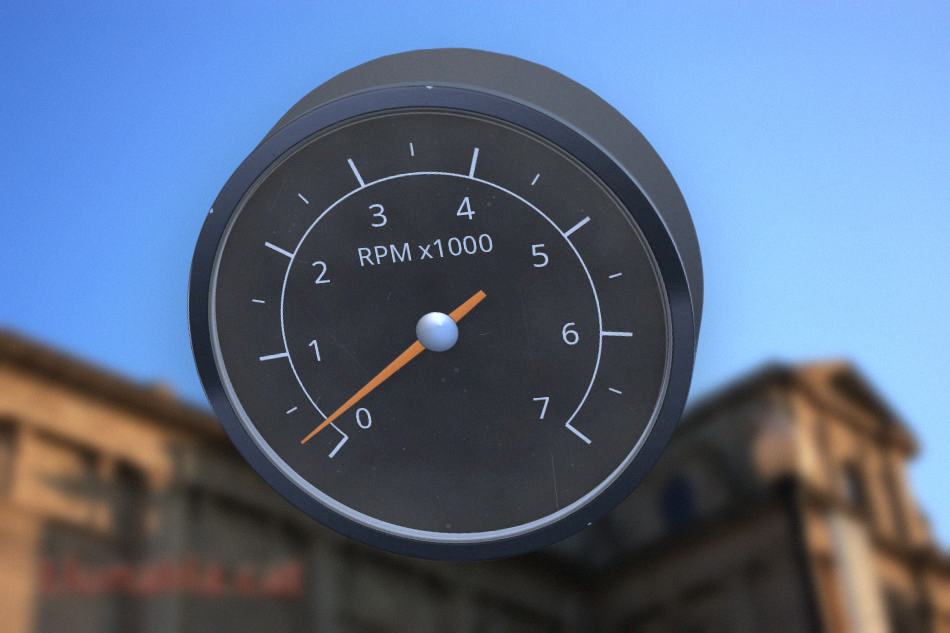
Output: 250
